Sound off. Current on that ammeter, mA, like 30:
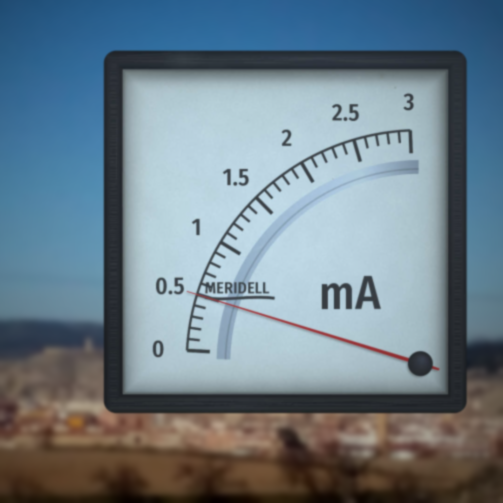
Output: 0.5
